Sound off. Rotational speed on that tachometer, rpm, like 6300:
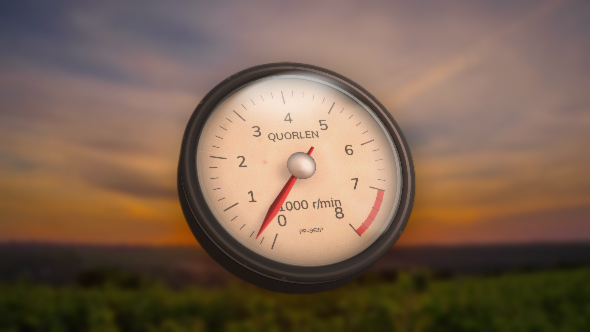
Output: 300
